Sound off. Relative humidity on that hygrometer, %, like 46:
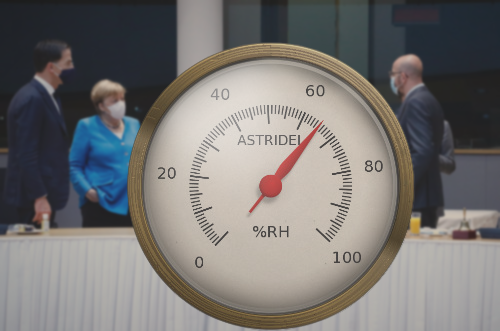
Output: 65
